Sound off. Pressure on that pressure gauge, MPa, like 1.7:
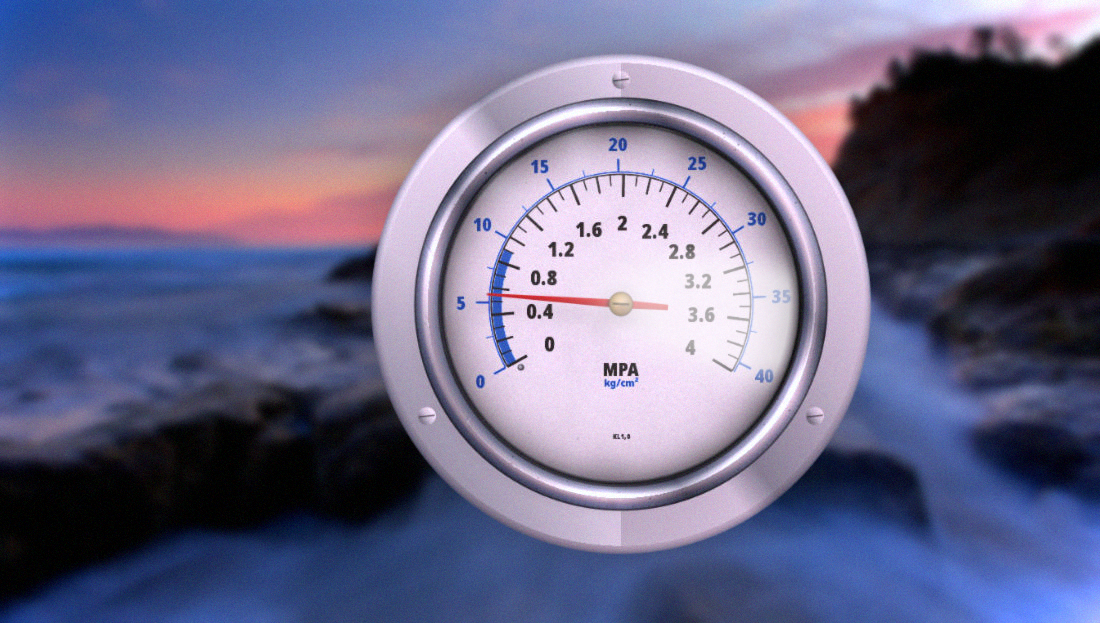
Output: 0.55
